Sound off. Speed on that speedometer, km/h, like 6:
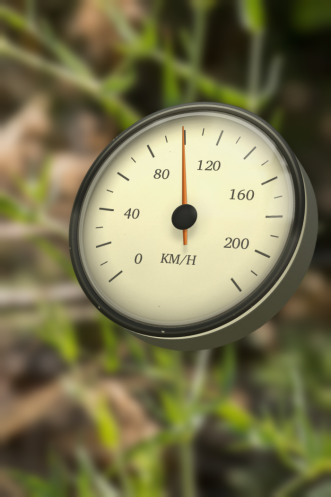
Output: 100
